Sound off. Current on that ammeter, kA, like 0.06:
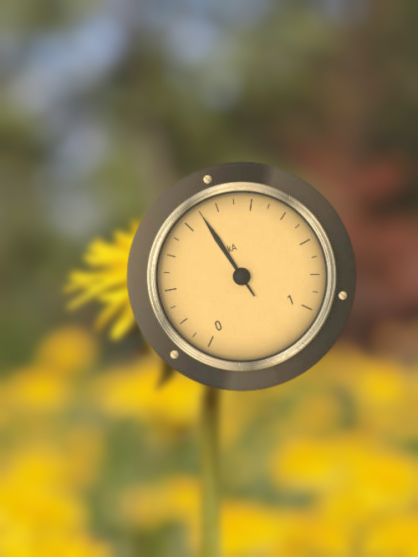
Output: 0.45
